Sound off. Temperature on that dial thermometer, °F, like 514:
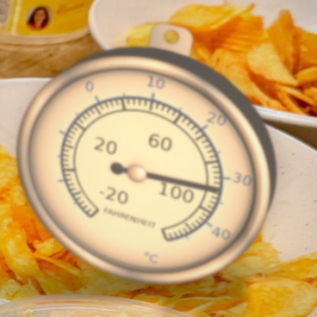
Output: 90
